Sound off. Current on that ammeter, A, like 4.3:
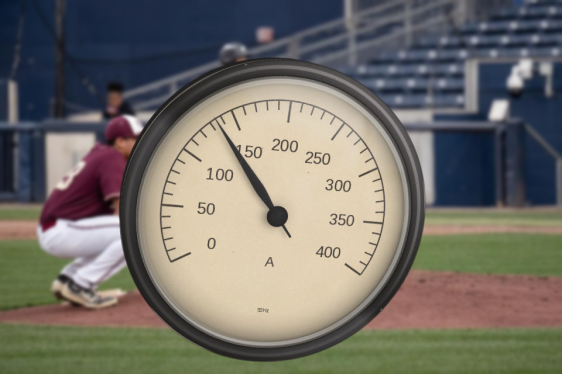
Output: 135
